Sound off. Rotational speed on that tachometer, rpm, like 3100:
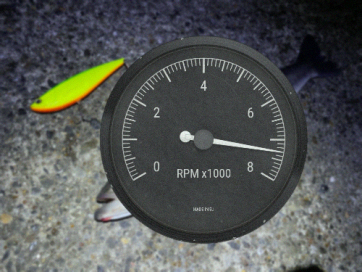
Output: 7300
